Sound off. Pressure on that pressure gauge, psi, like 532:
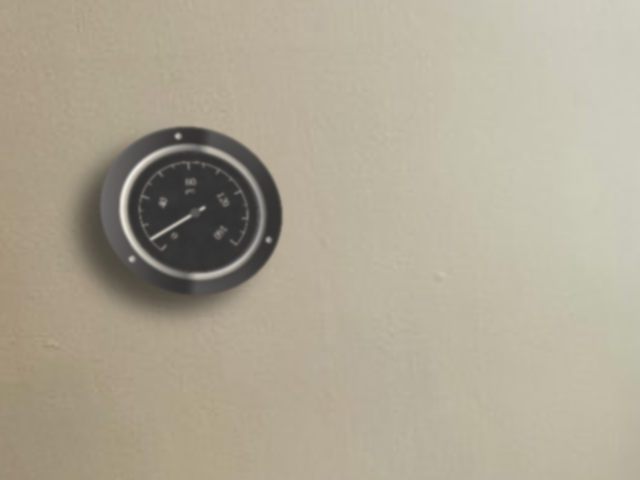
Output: 10
